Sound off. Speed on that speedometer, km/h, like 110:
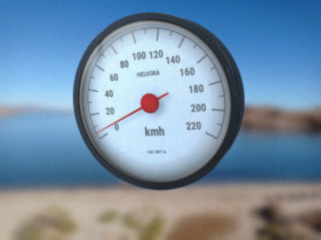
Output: 5
